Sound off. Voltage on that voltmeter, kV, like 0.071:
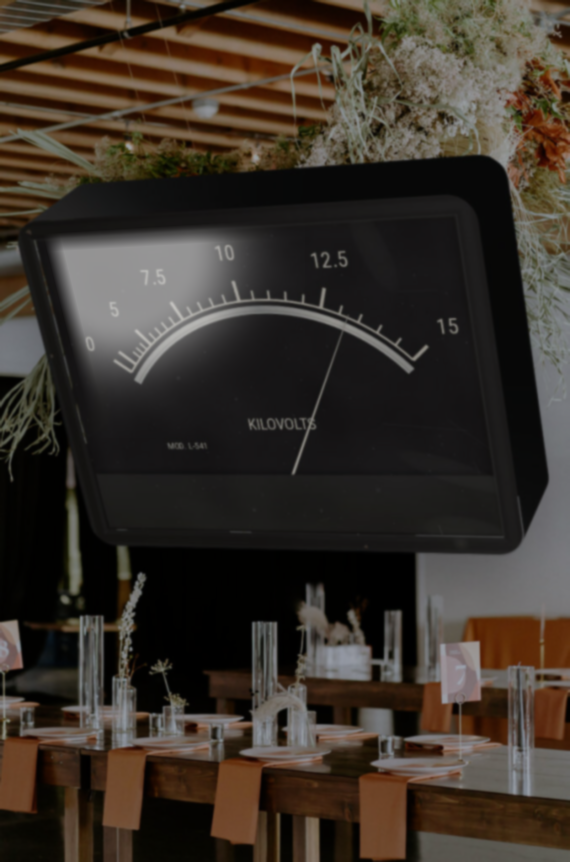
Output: 13.25
